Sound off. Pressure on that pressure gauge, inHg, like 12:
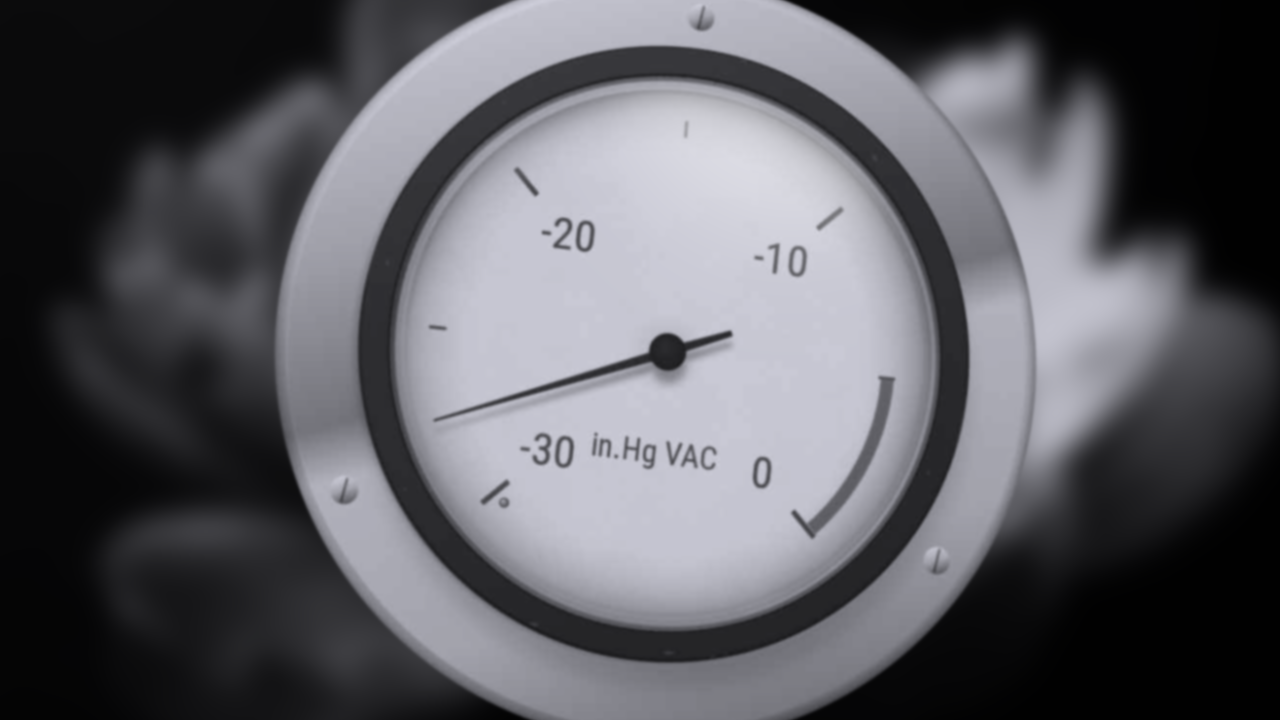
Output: -27.5
